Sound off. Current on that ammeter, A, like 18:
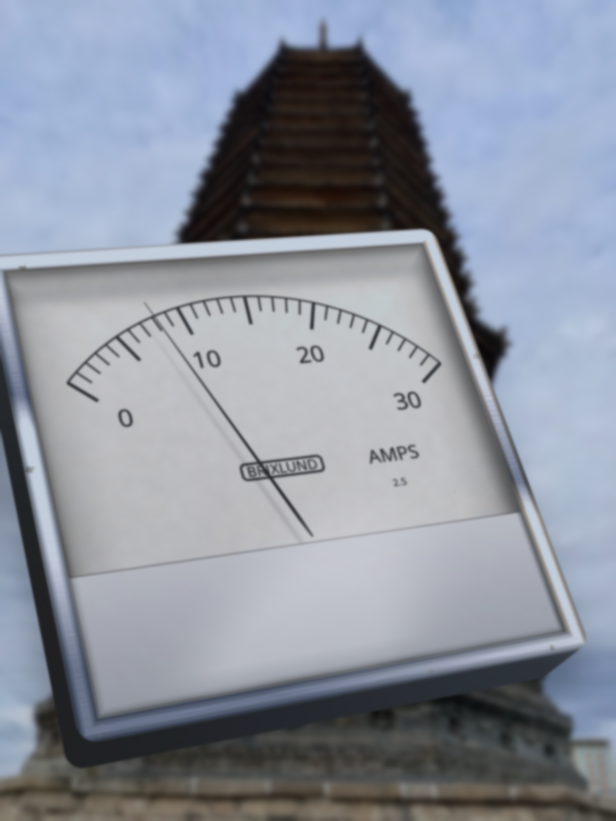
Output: 8
